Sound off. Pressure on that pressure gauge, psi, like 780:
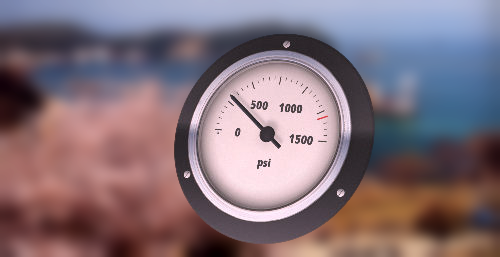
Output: 300
